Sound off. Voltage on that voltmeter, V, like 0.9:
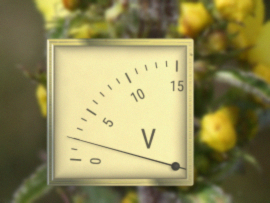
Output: 2
